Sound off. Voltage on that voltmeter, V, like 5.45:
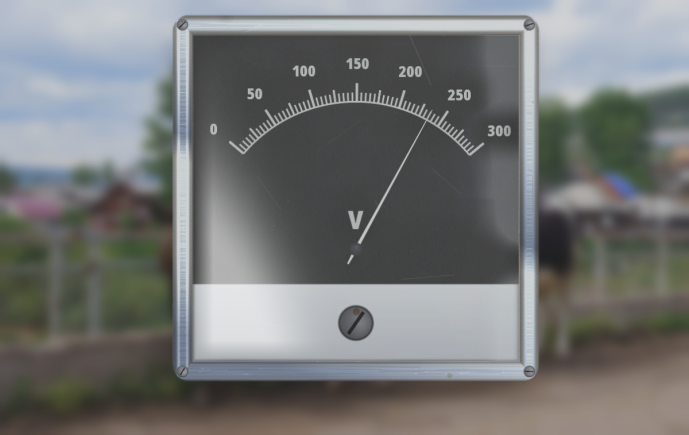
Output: 235
